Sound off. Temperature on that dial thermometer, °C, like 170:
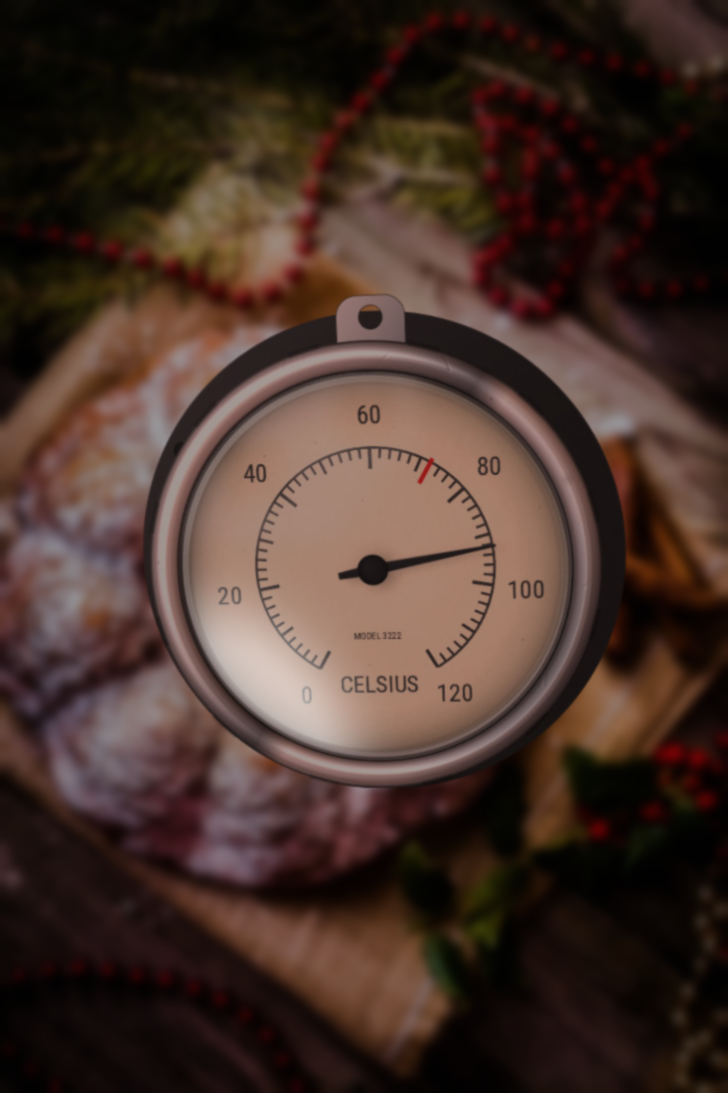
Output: 92
